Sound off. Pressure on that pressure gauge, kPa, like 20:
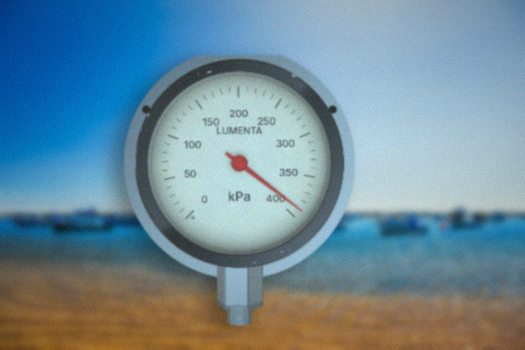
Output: 390
